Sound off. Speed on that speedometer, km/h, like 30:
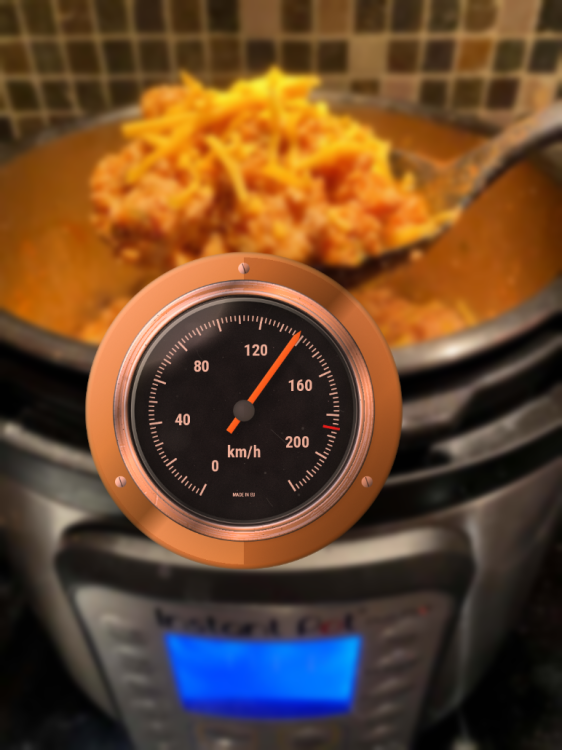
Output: 138
